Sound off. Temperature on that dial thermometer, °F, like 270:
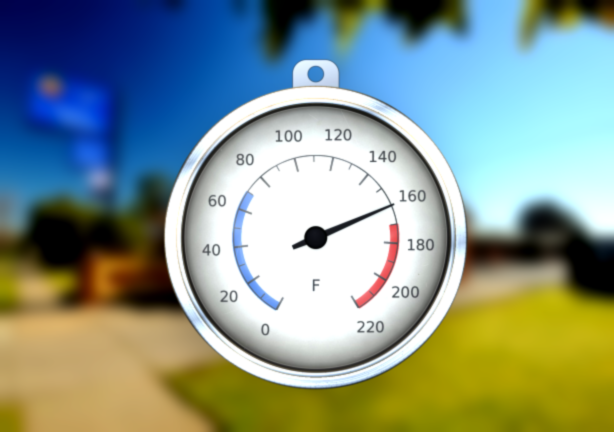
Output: 160
